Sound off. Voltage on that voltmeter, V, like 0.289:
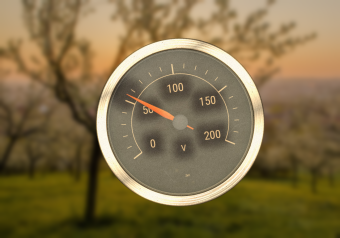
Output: 55
